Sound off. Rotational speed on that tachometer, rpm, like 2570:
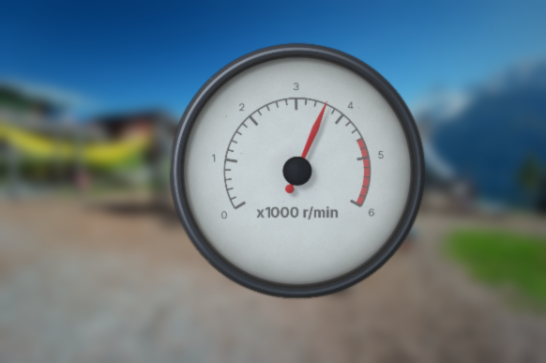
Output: 3600
